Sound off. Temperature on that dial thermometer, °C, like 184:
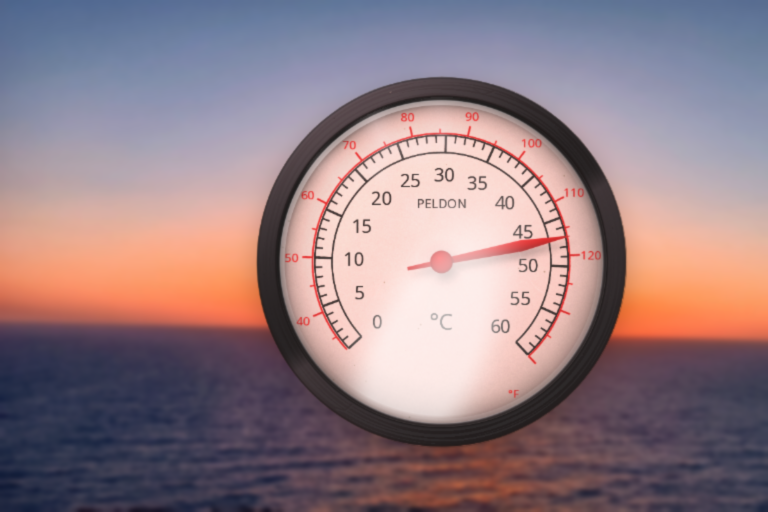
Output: 47
